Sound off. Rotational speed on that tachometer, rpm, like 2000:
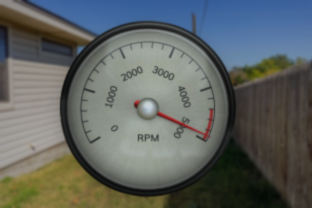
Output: 4900
